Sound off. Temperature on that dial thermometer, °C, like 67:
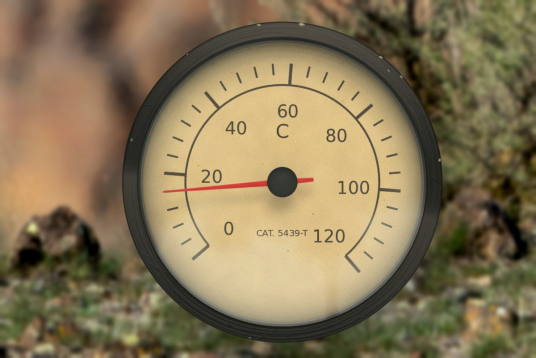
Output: 16
